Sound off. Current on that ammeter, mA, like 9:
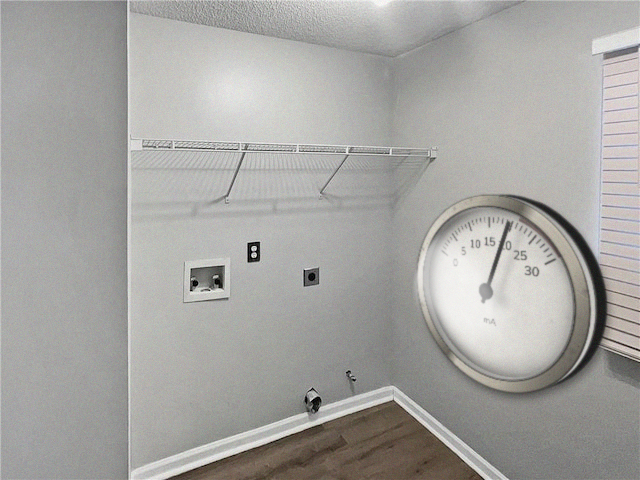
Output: 20
